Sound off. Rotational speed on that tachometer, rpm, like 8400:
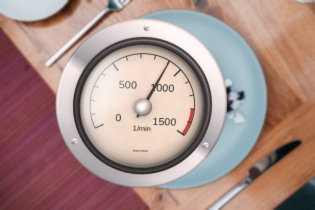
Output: 900
